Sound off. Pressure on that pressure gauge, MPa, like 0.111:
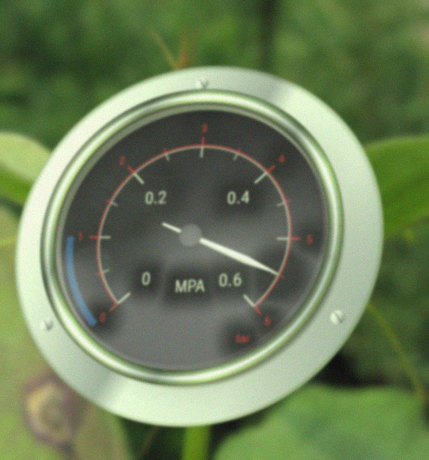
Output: 0.55
